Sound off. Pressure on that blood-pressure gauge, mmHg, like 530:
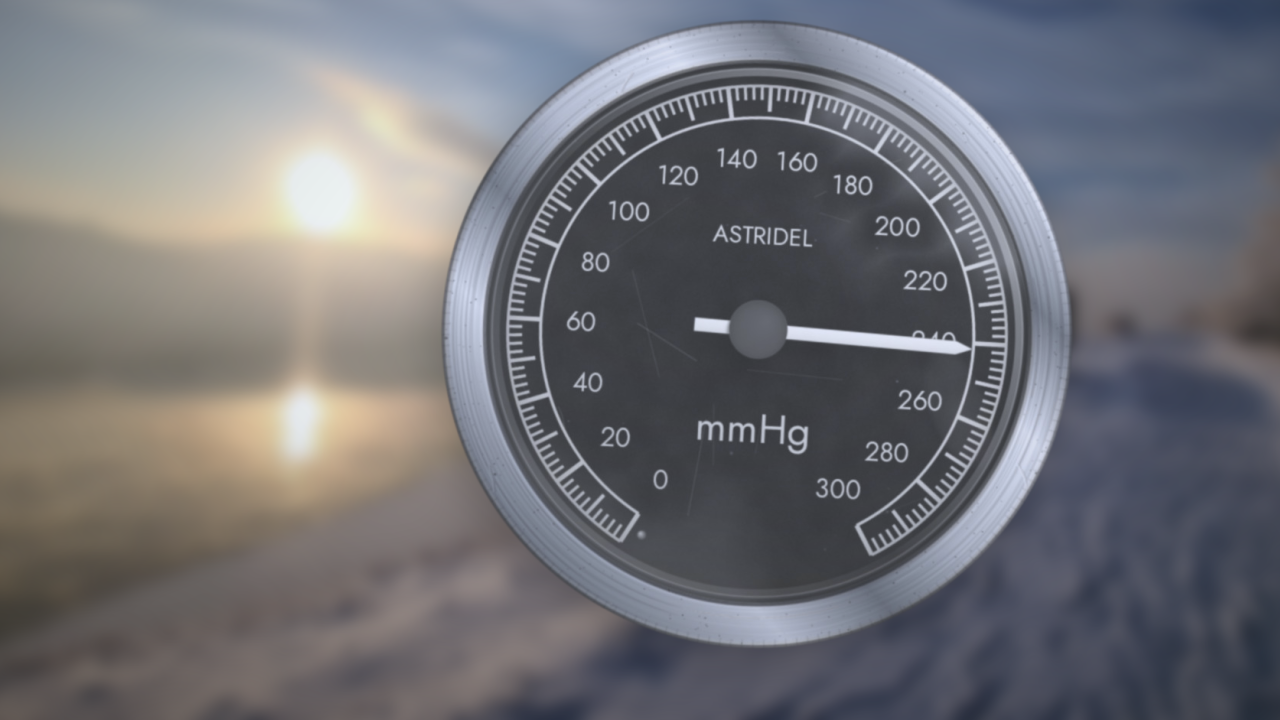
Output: 242
